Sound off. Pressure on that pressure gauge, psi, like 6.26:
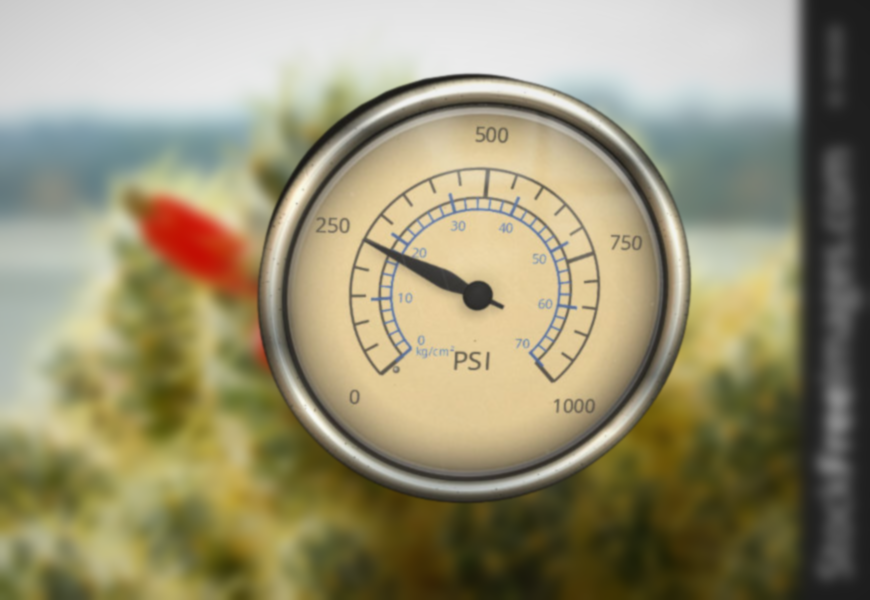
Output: 250
